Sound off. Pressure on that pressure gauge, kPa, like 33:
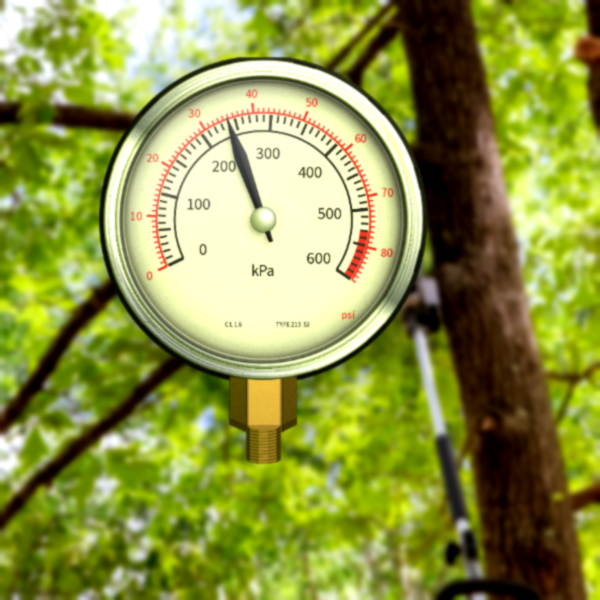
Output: 240
